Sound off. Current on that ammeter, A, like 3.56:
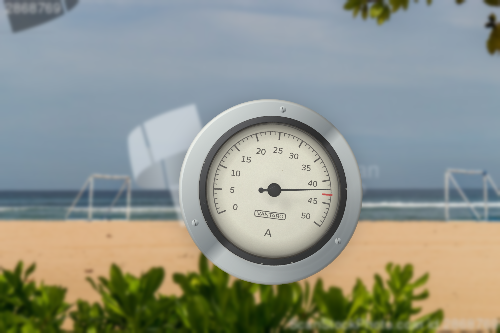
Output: 42
